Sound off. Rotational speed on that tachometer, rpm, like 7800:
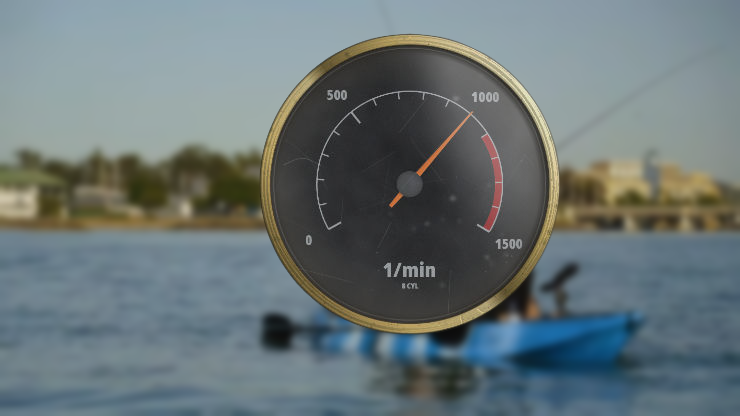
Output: 1000
